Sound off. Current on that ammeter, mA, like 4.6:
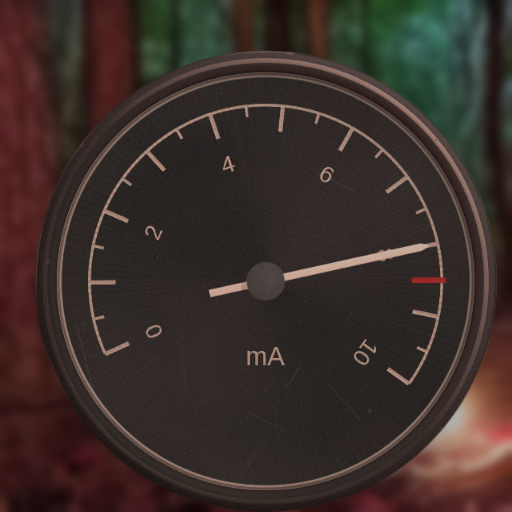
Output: 8
